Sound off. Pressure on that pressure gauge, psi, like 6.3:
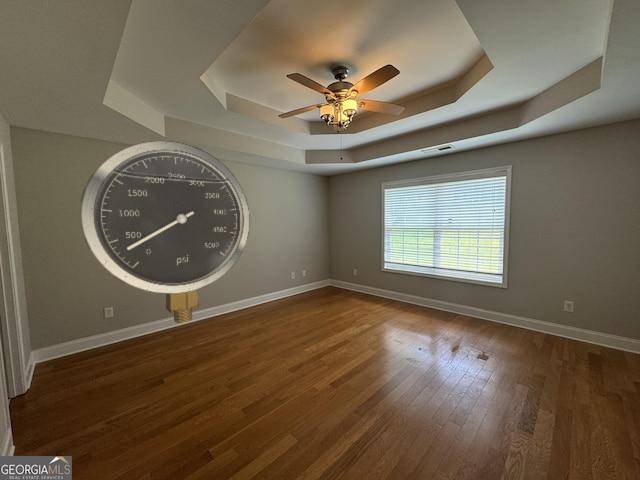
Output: 300
